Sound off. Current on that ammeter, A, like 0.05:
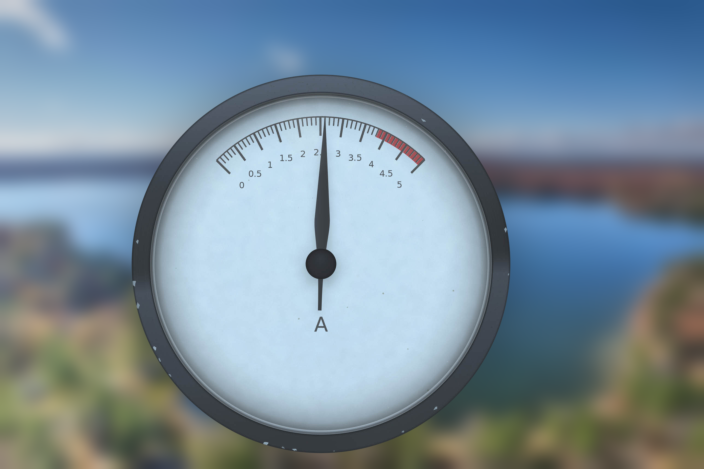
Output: 2.6
